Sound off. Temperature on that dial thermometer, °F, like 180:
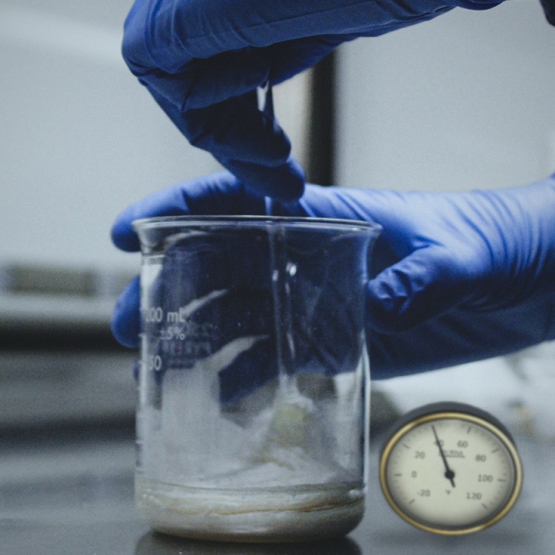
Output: 40
